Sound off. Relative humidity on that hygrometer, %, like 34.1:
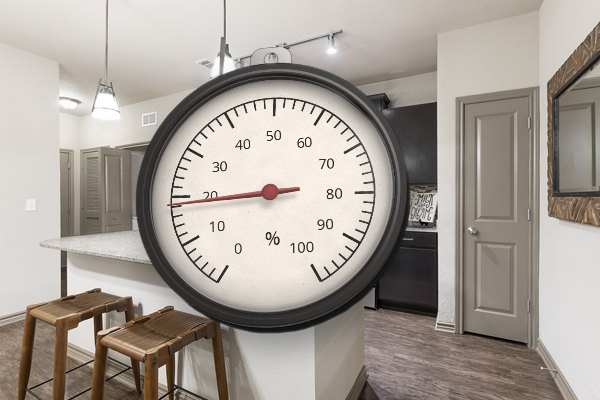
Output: 18
